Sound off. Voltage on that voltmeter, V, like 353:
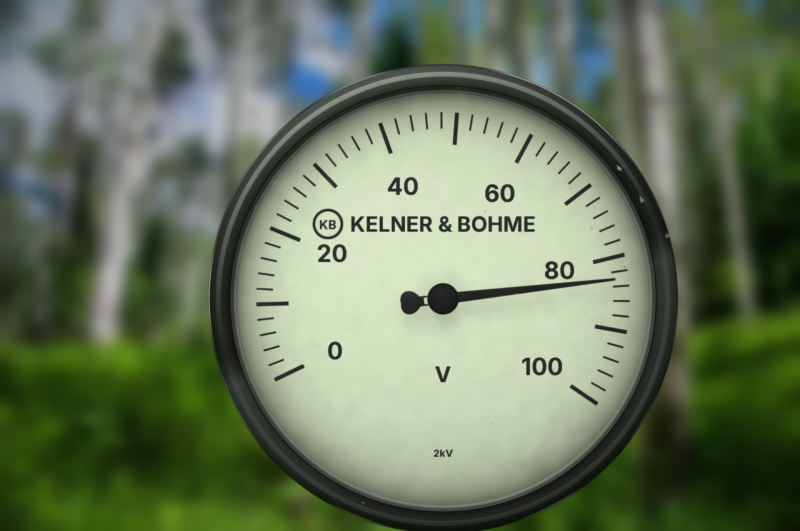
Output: 83
